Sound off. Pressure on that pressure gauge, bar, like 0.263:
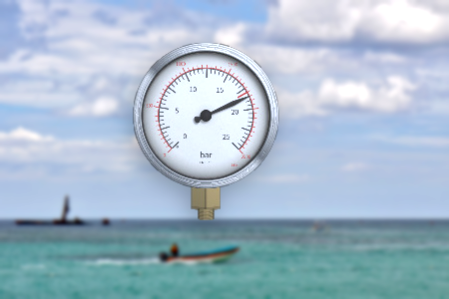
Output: 18.5
